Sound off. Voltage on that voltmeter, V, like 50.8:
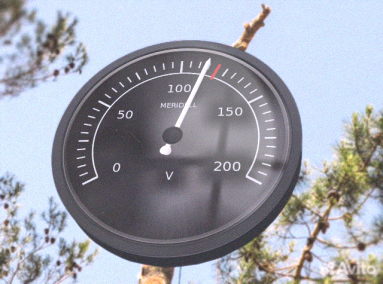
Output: 115
